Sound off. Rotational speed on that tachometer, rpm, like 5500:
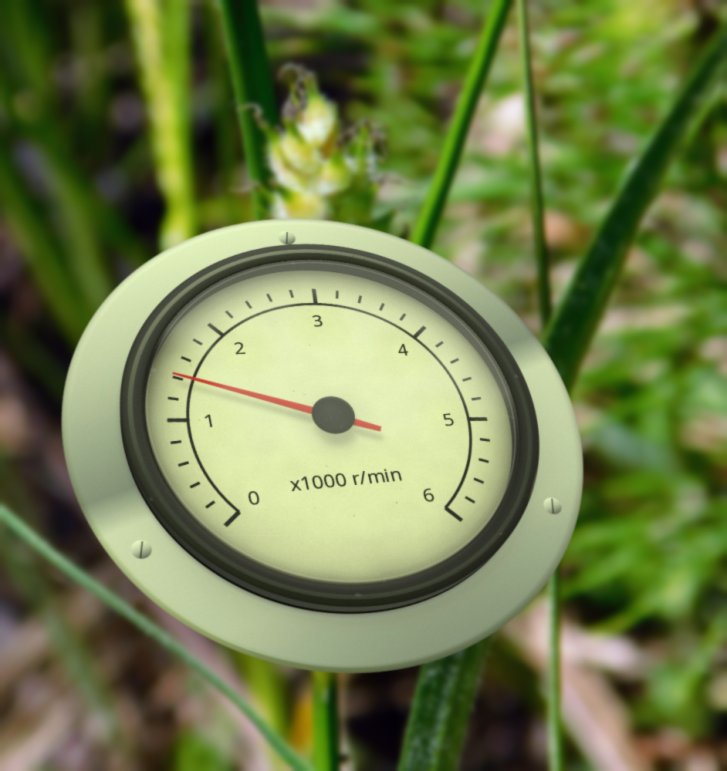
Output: 1400
